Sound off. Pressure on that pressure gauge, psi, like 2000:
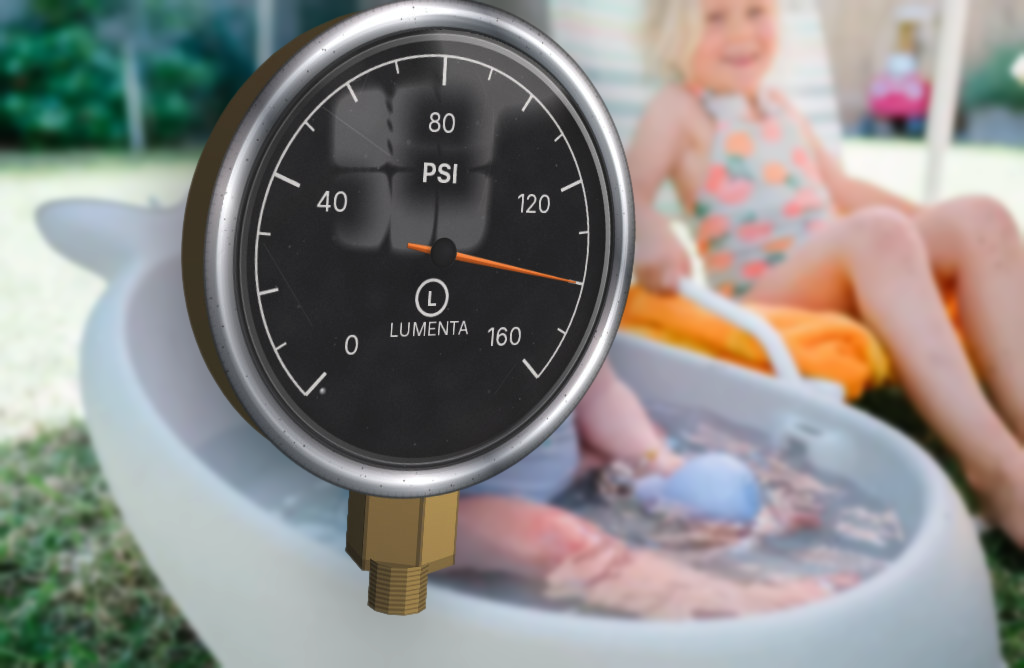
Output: 140
